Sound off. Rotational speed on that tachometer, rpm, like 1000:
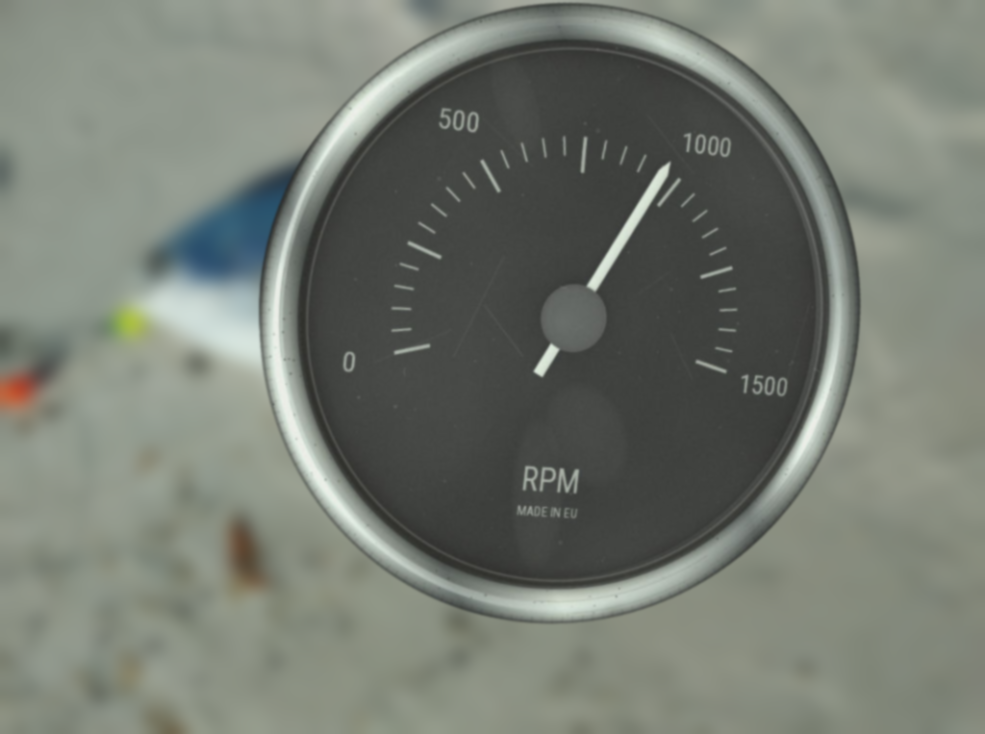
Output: 950
